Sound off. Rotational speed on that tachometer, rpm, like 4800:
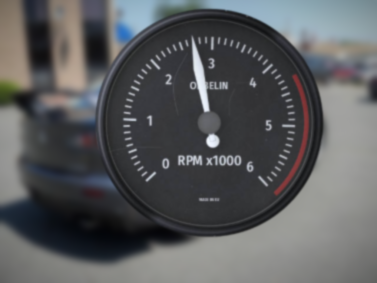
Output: 2700
